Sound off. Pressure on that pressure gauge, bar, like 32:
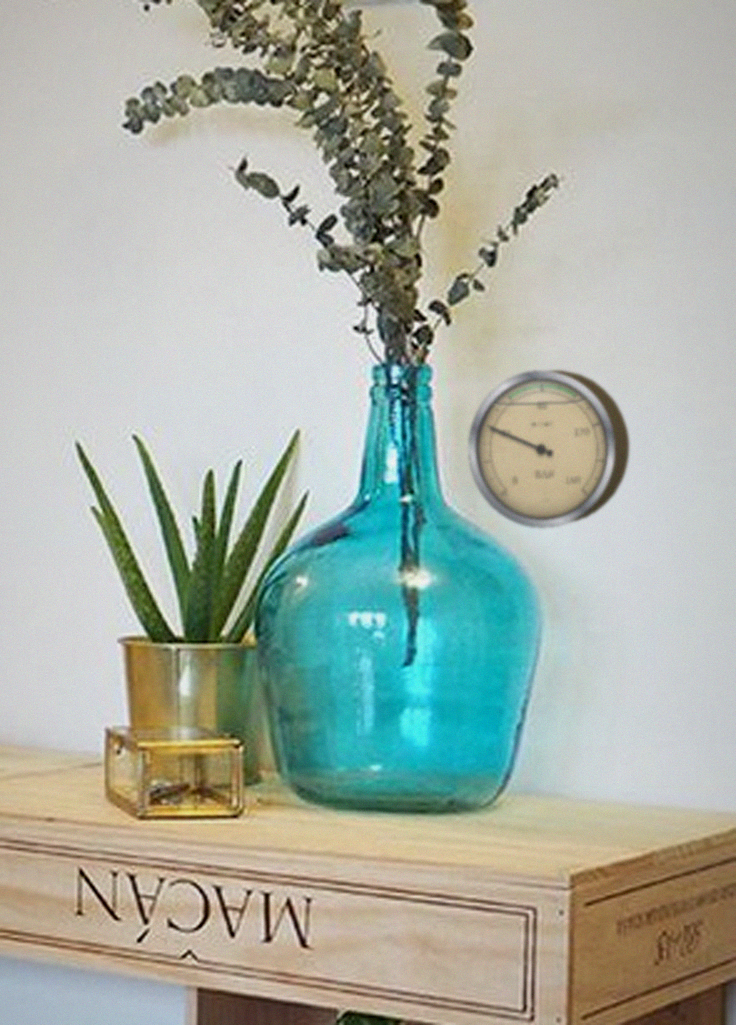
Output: 40
